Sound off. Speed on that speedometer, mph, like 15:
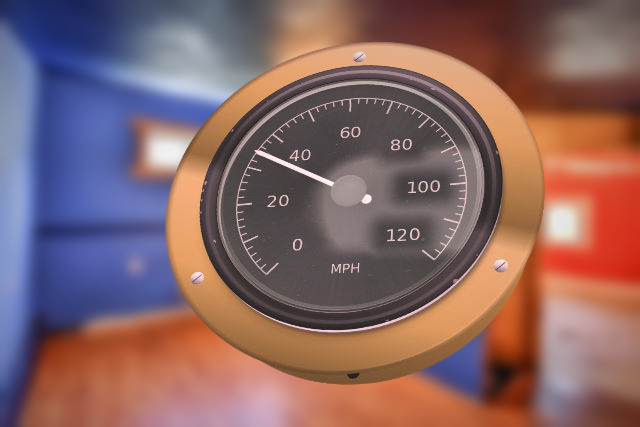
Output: 34
